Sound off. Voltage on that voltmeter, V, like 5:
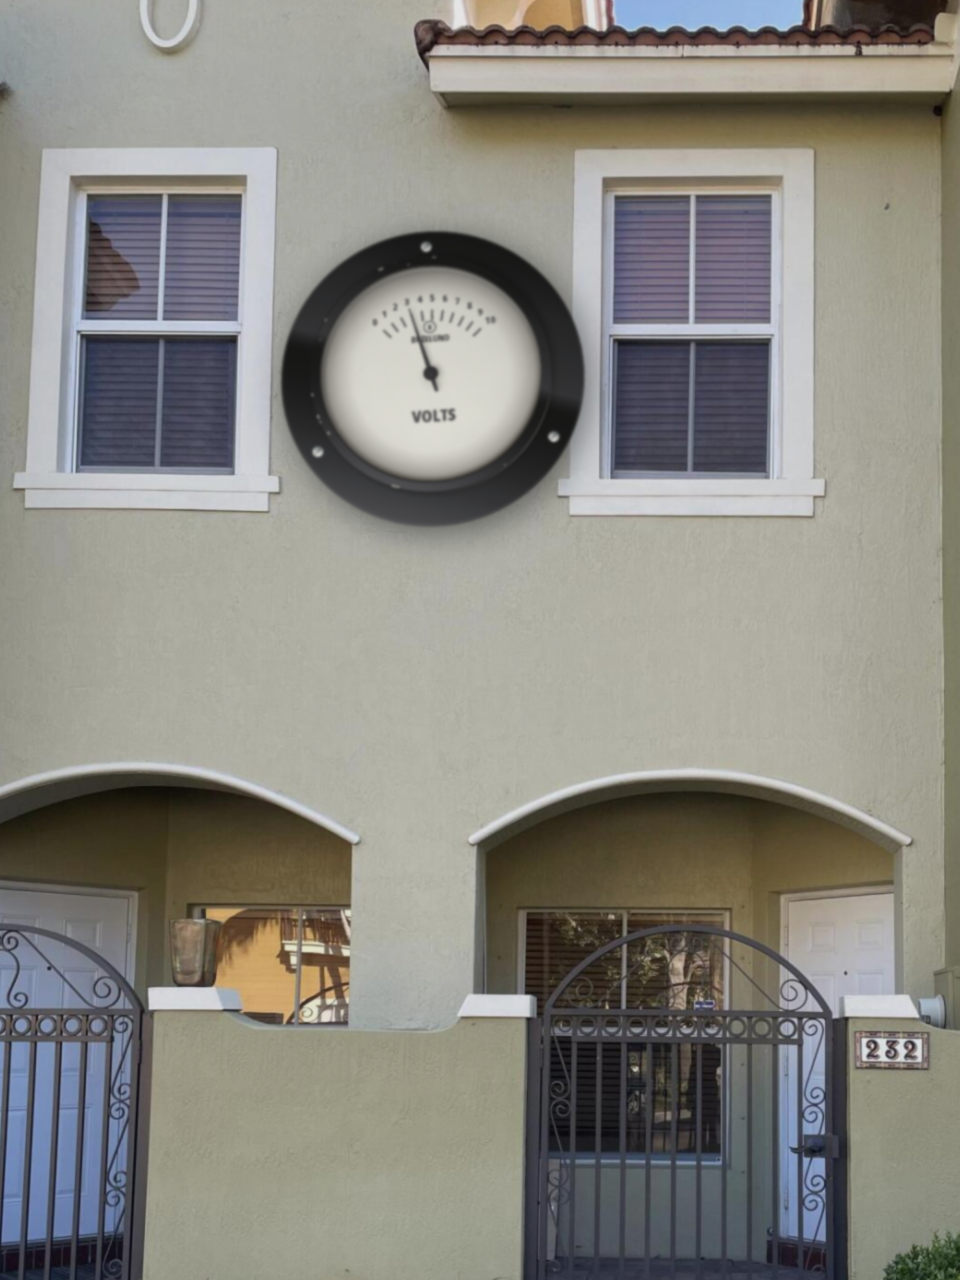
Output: 3
